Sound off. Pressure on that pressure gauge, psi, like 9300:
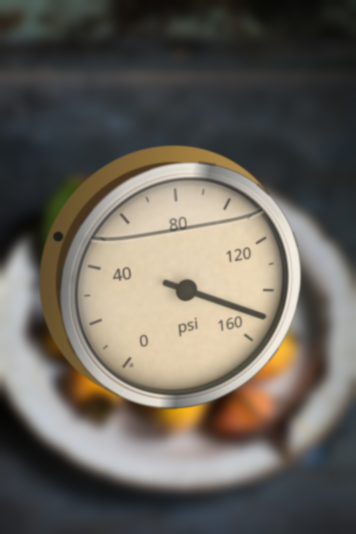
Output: 150
